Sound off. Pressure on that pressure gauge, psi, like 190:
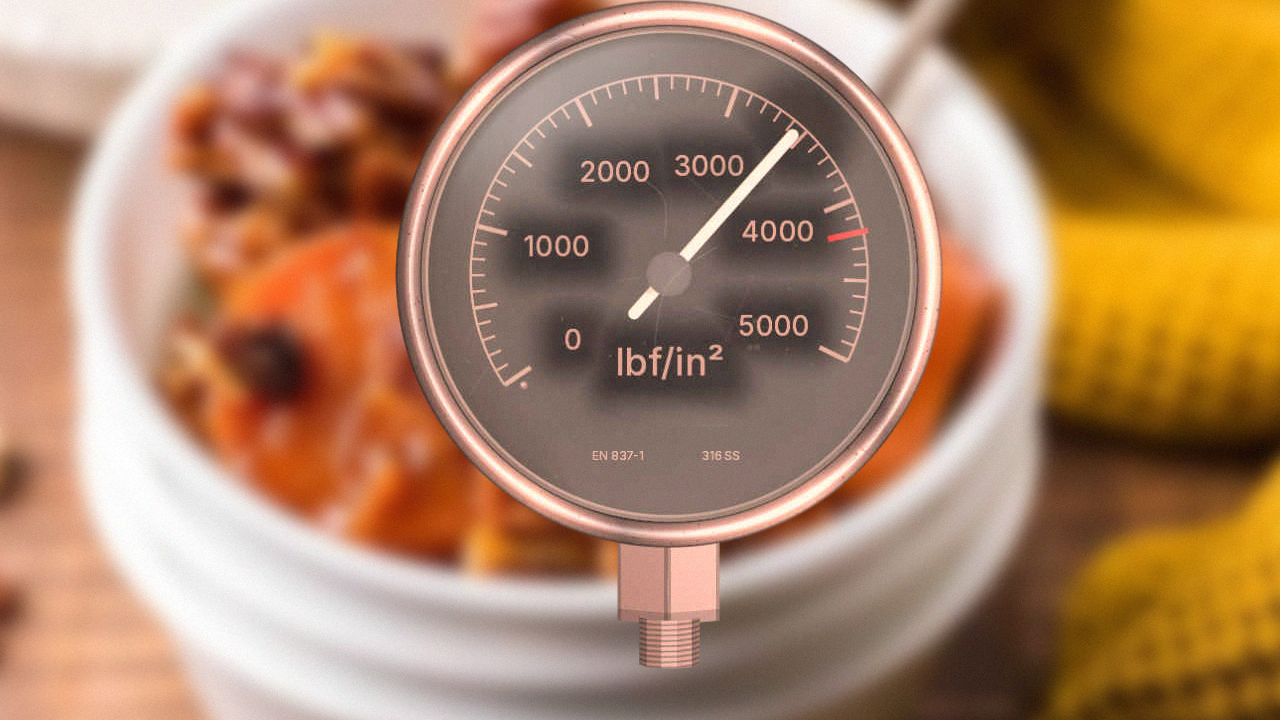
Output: 3450
